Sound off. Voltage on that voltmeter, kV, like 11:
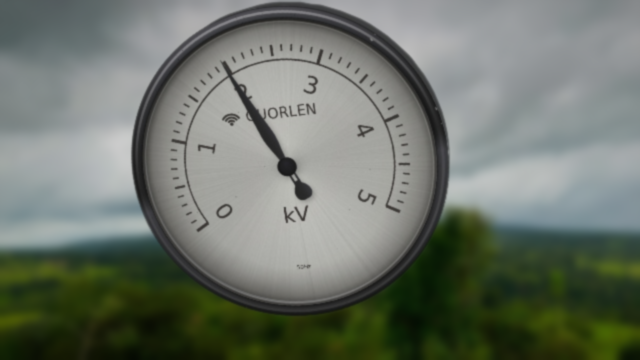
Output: 2
